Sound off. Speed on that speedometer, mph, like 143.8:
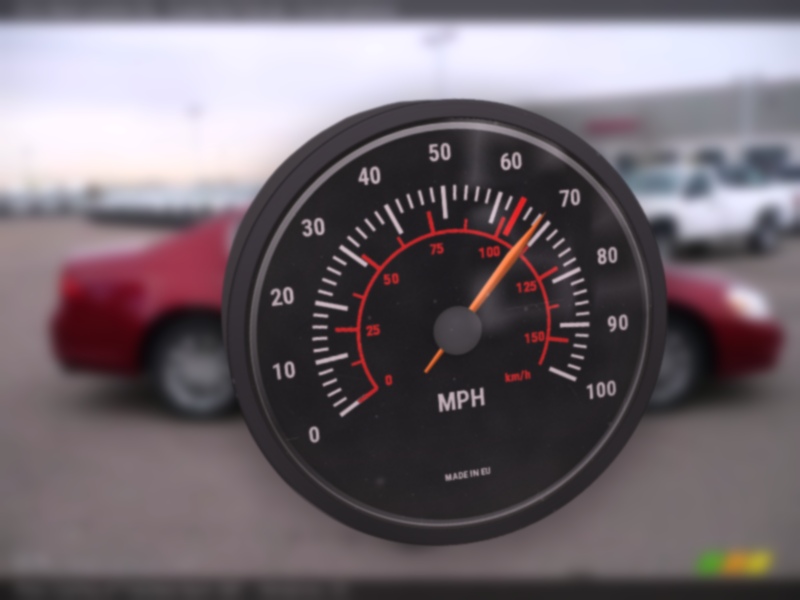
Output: 68
